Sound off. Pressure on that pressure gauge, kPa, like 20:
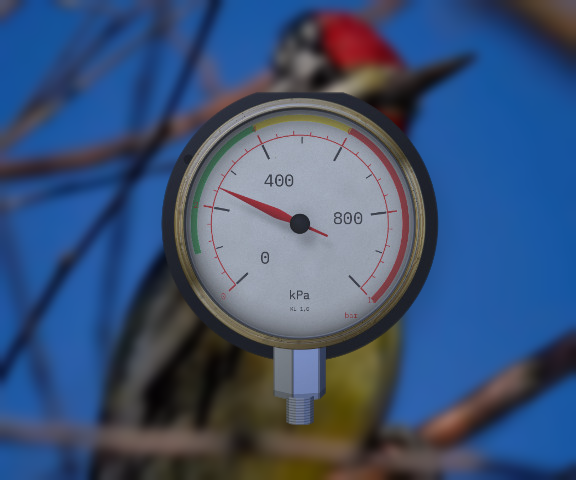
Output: 250
